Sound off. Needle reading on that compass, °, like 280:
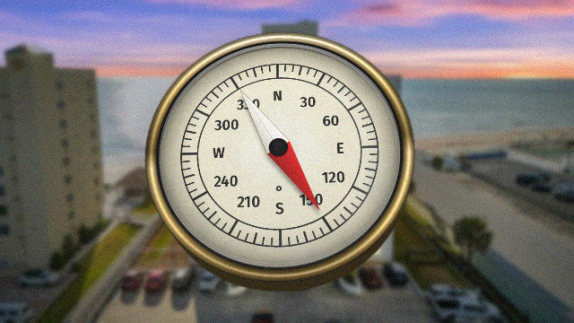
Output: 150
